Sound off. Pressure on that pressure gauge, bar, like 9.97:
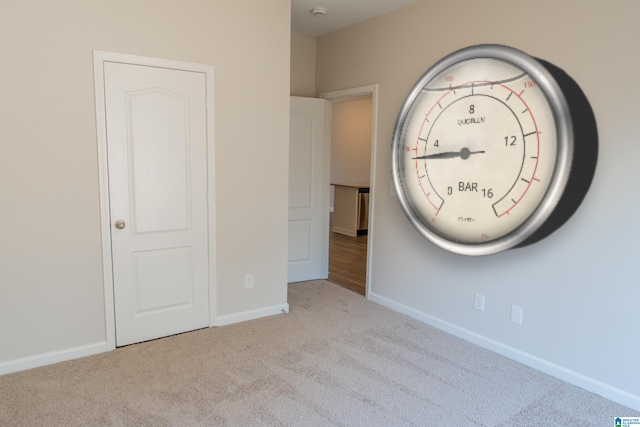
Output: 3
